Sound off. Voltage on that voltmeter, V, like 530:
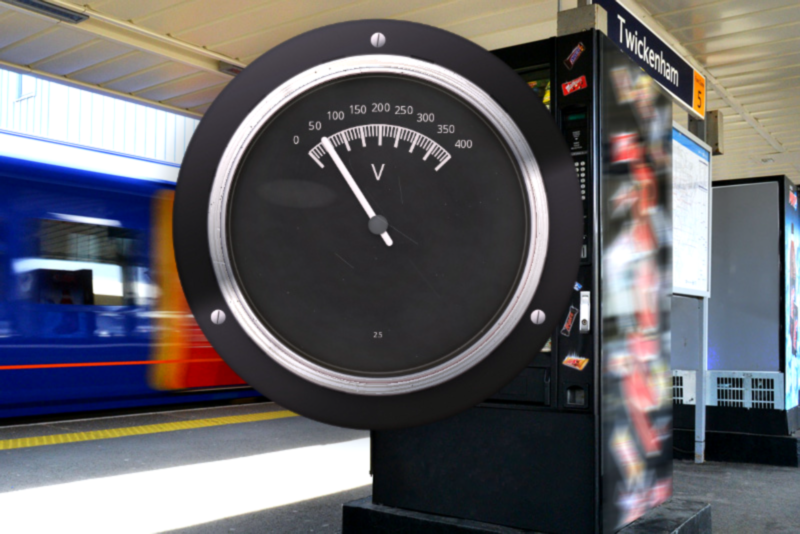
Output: 50
